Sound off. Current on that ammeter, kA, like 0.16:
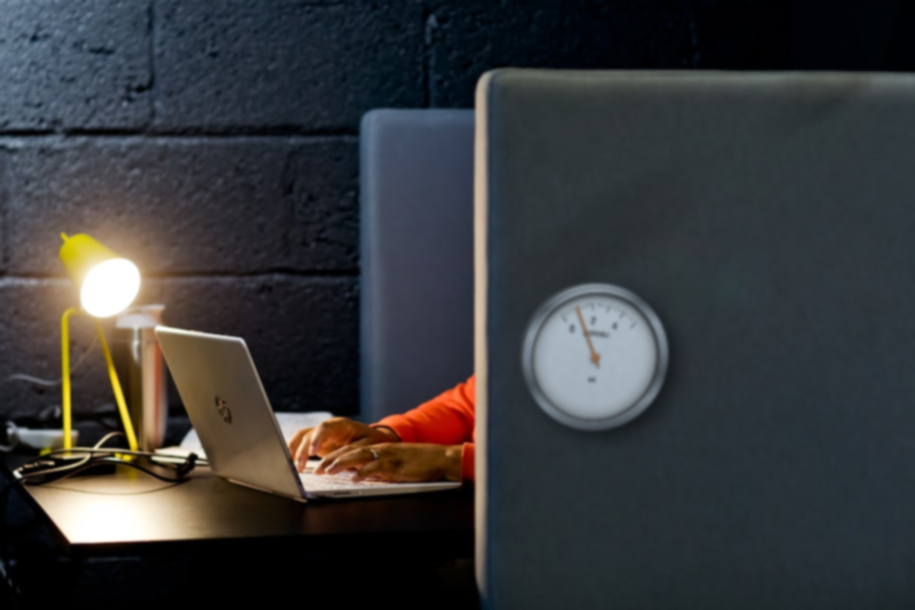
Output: 1
